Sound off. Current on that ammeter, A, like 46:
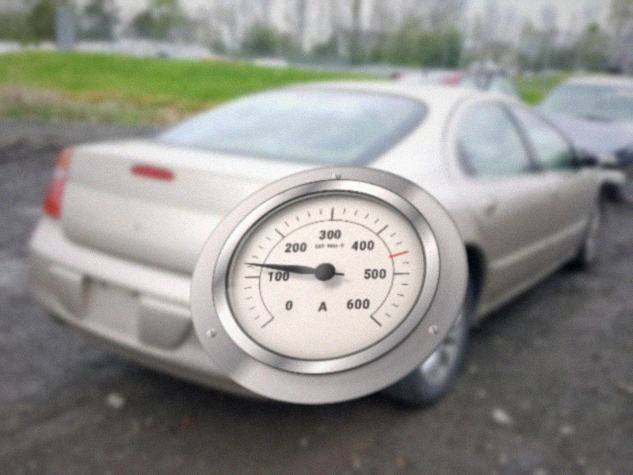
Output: 120
